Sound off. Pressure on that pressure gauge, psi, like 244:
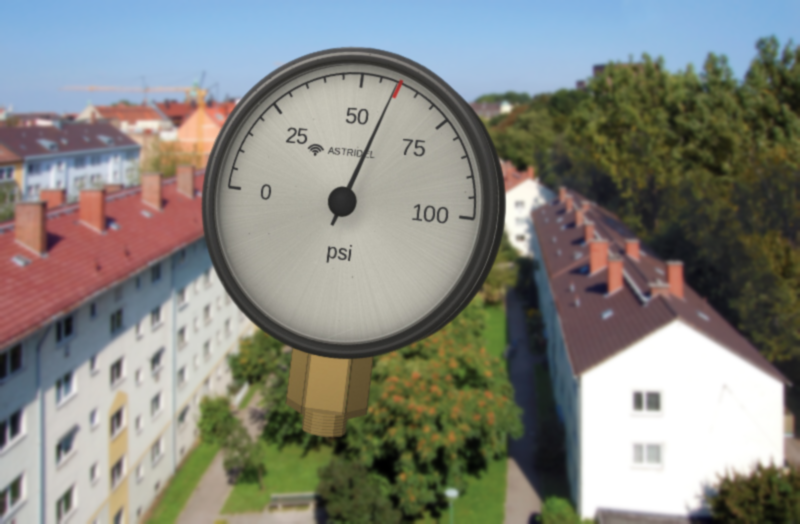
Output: 60
